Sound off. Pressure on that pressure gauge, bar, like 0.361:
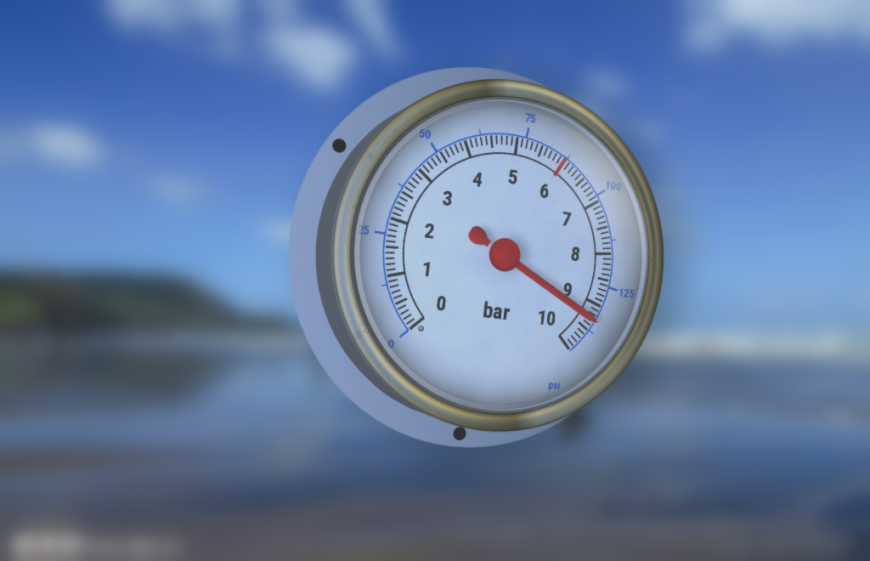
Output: 9.3
